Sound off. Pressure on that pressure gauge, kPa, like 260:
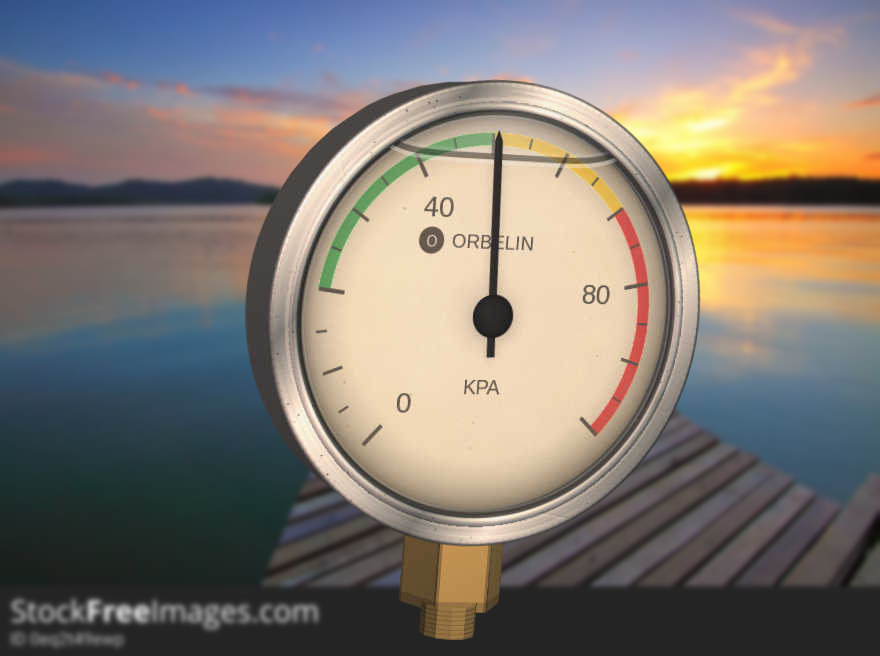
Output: 50
